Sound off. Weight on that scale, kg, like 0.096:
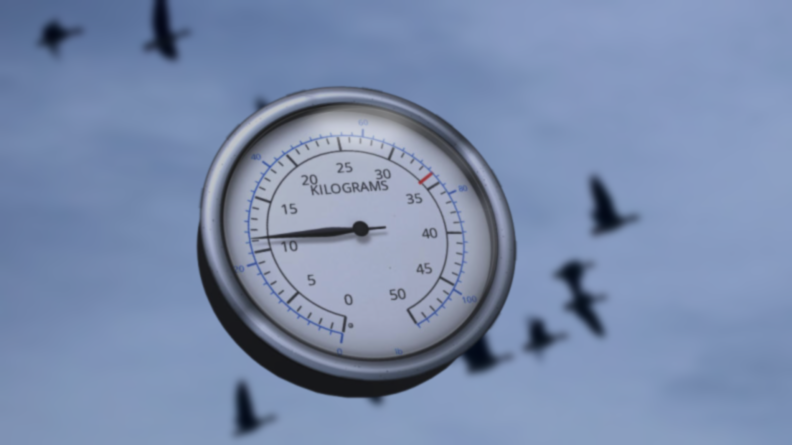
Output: 11
